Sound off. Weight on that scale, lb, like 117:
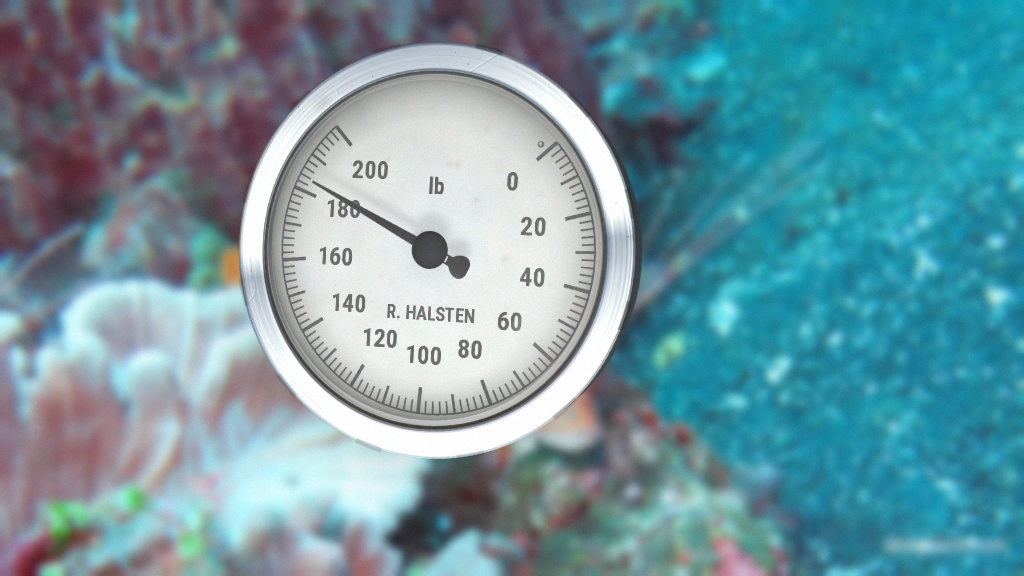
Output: 184
